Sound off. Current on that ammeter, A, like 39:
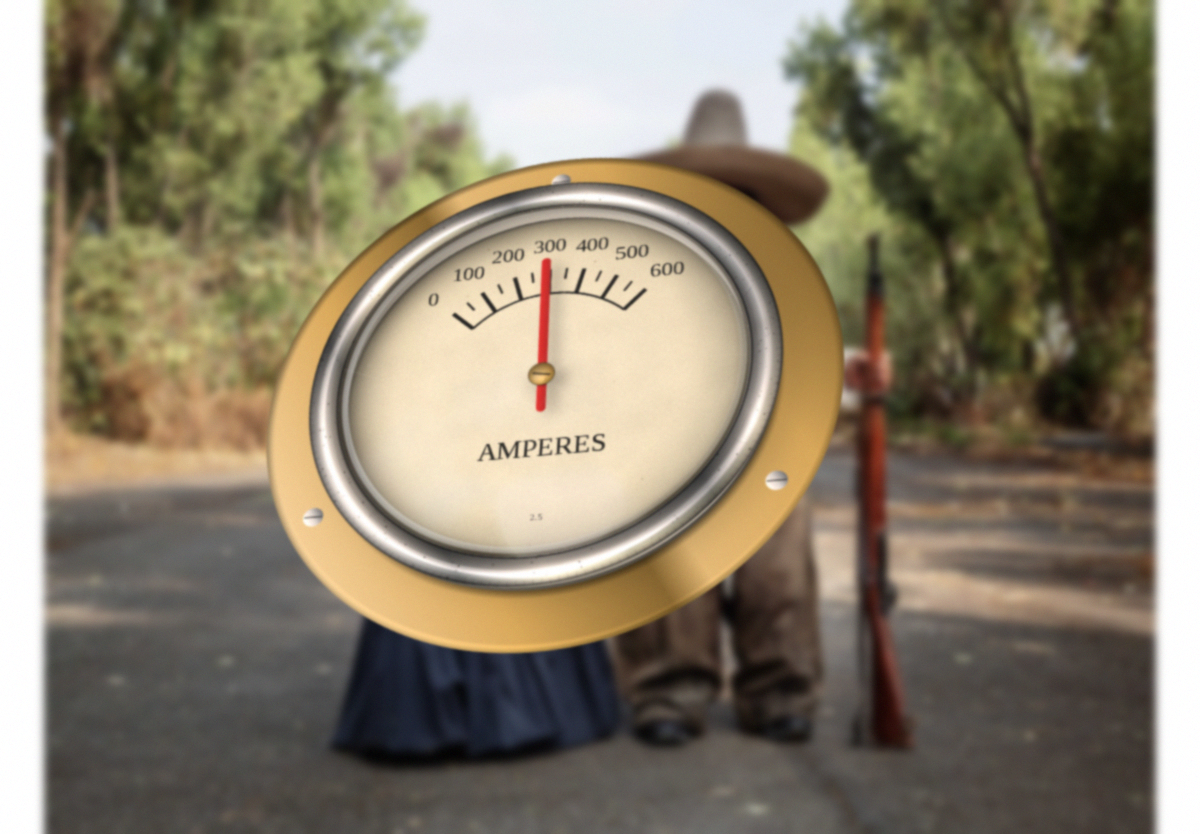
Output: 300
